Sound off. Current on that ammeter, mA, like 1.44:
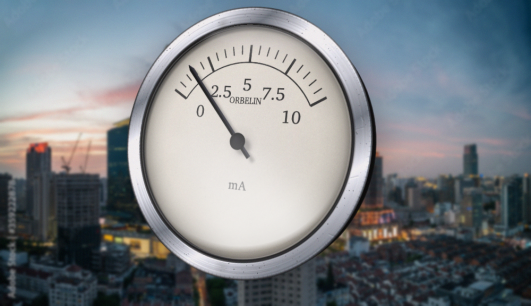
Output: 1.5
